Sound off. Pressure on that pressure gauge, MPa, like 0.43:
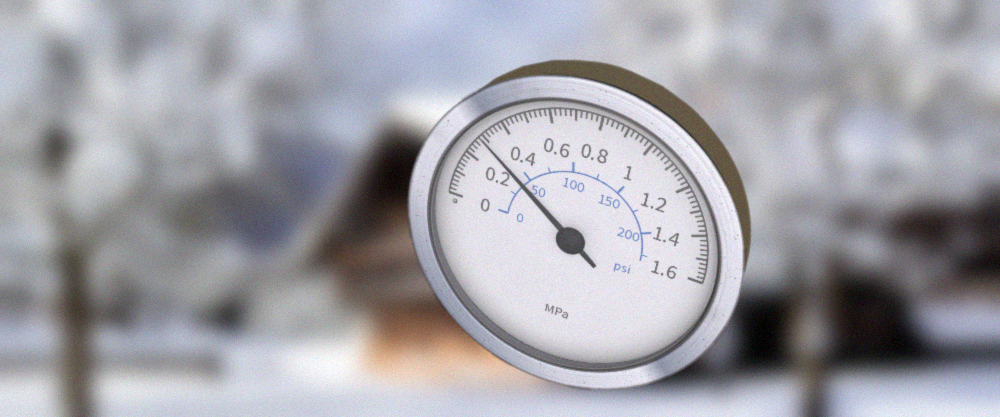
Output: 0.3
